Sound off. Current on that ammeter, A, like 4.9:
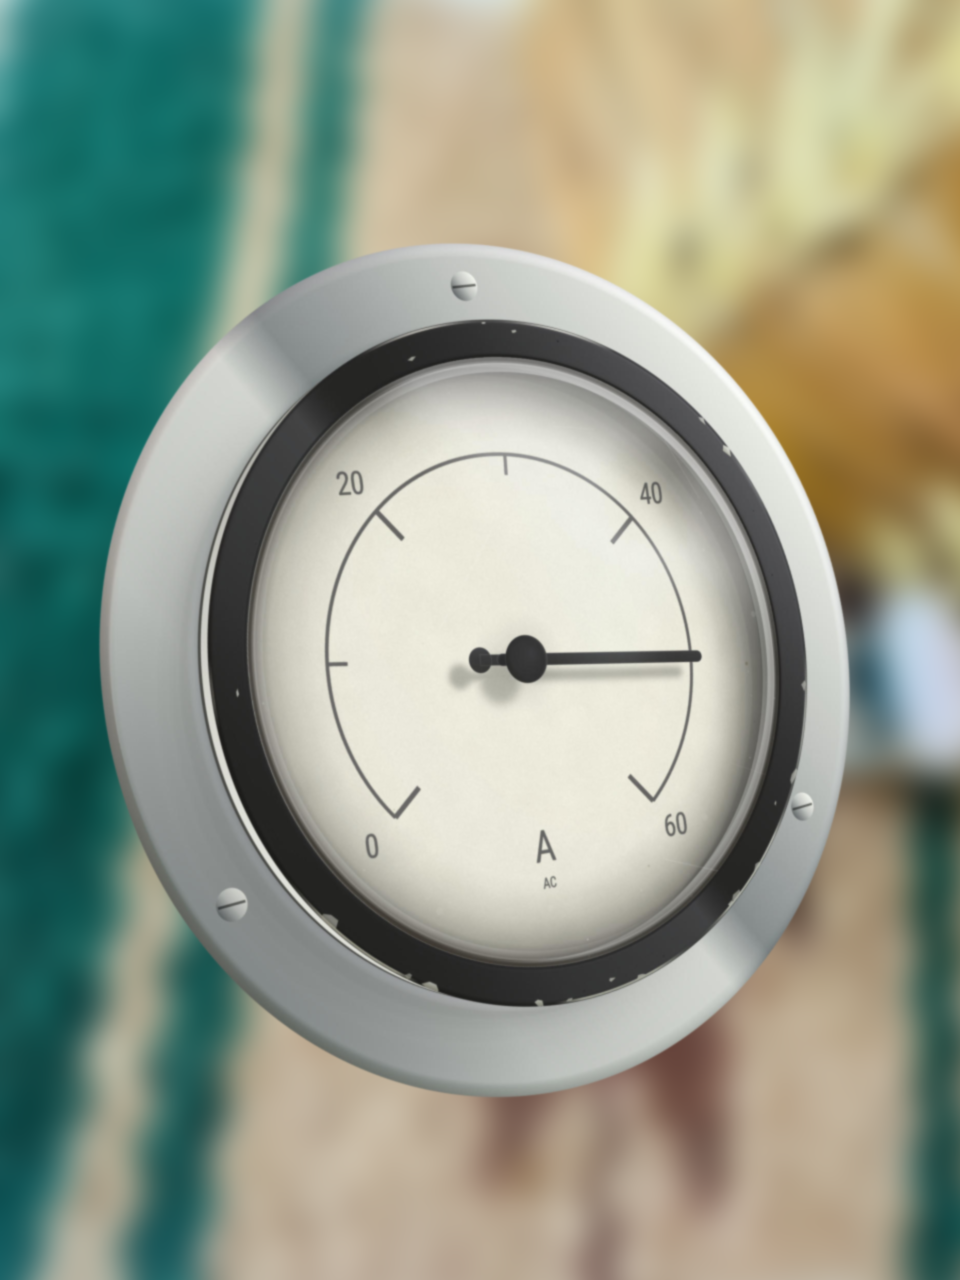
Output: 50
